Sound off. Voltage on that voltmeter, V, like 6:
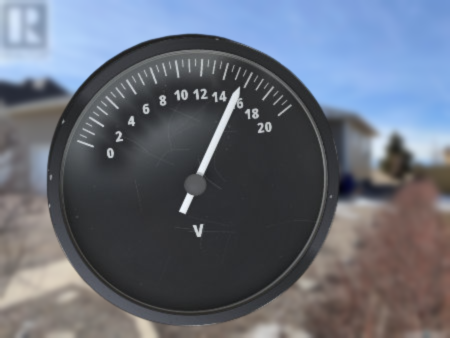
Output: 15.5
